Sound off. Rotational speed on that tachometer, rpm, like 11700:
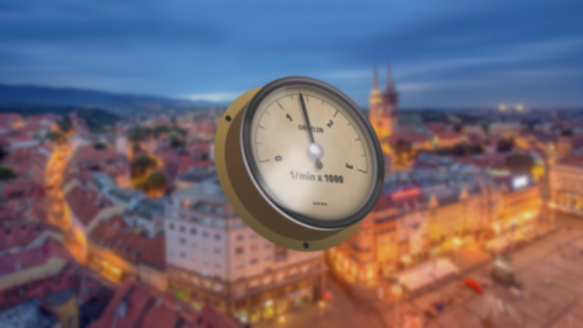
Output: 1375
